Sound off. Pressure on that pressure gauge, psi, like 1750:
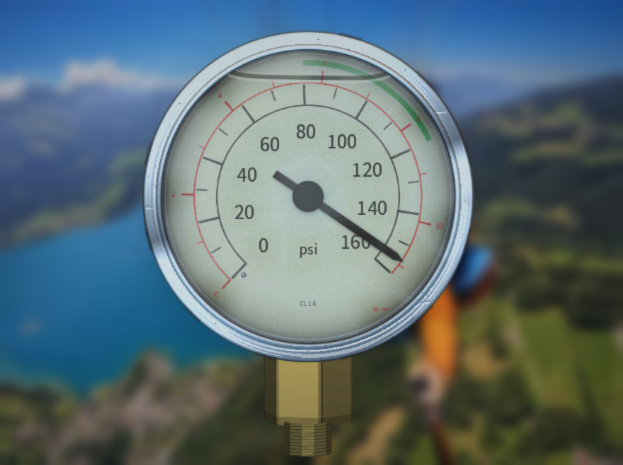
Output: 155
